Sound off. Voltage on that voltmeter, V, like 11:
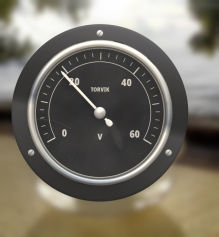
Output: 19
